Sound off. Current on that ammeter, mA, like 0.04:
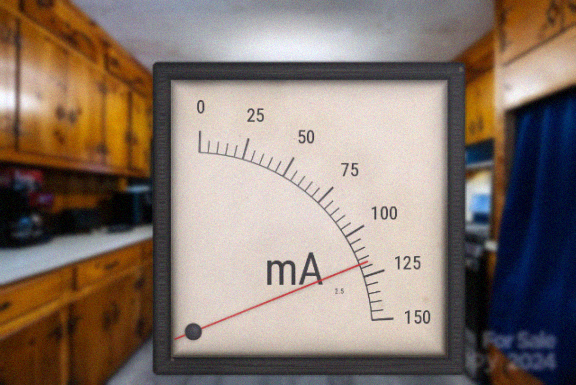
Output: 117.5
